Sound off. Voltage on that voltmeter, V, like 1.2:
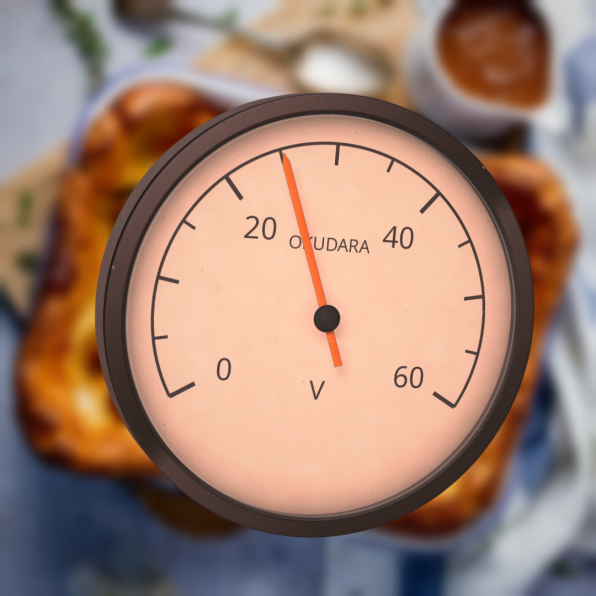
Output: 25
